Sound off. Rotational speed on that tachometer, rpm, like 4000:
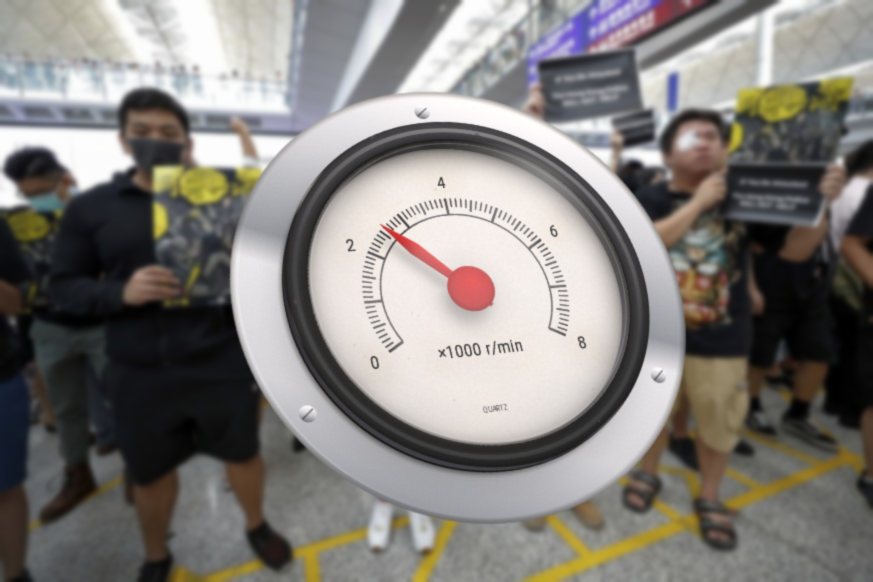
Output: 2500
